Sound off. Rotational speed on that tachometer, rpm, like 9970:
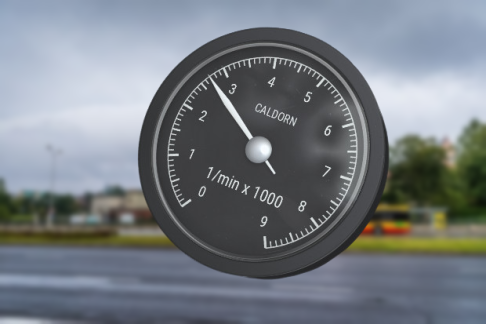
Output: 2700
